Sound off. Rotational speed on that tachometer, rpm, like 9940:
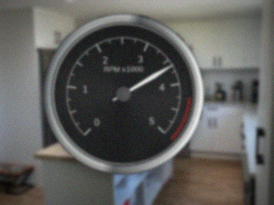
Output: 3625
